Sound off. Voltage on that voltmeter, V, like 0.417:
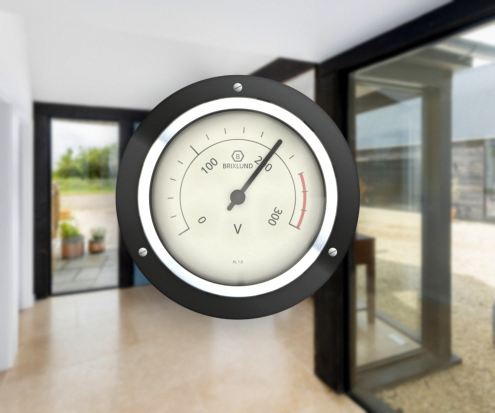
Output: 200
